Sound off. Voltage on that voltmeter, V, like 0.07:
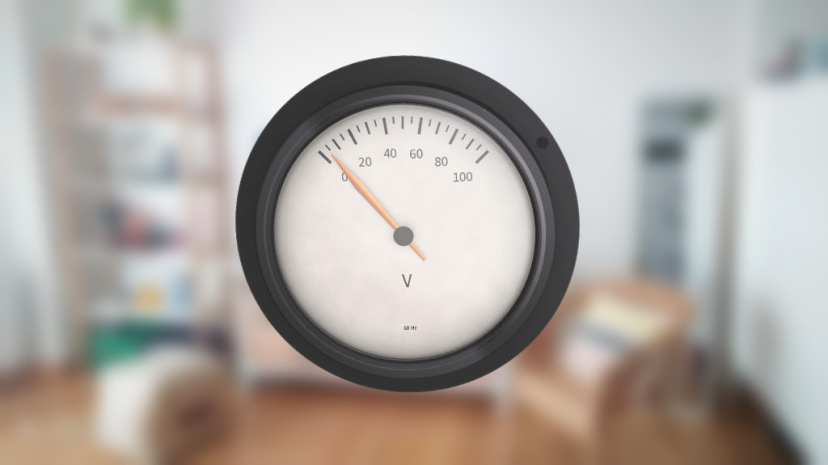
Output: 5
